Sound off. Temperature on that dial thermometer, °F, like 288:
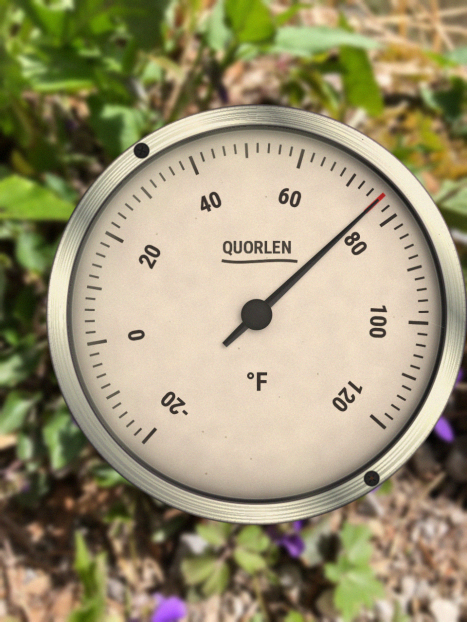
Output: 76
